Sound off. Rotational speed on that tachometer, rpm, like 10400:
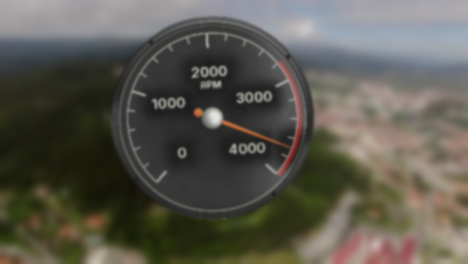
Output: 3700
